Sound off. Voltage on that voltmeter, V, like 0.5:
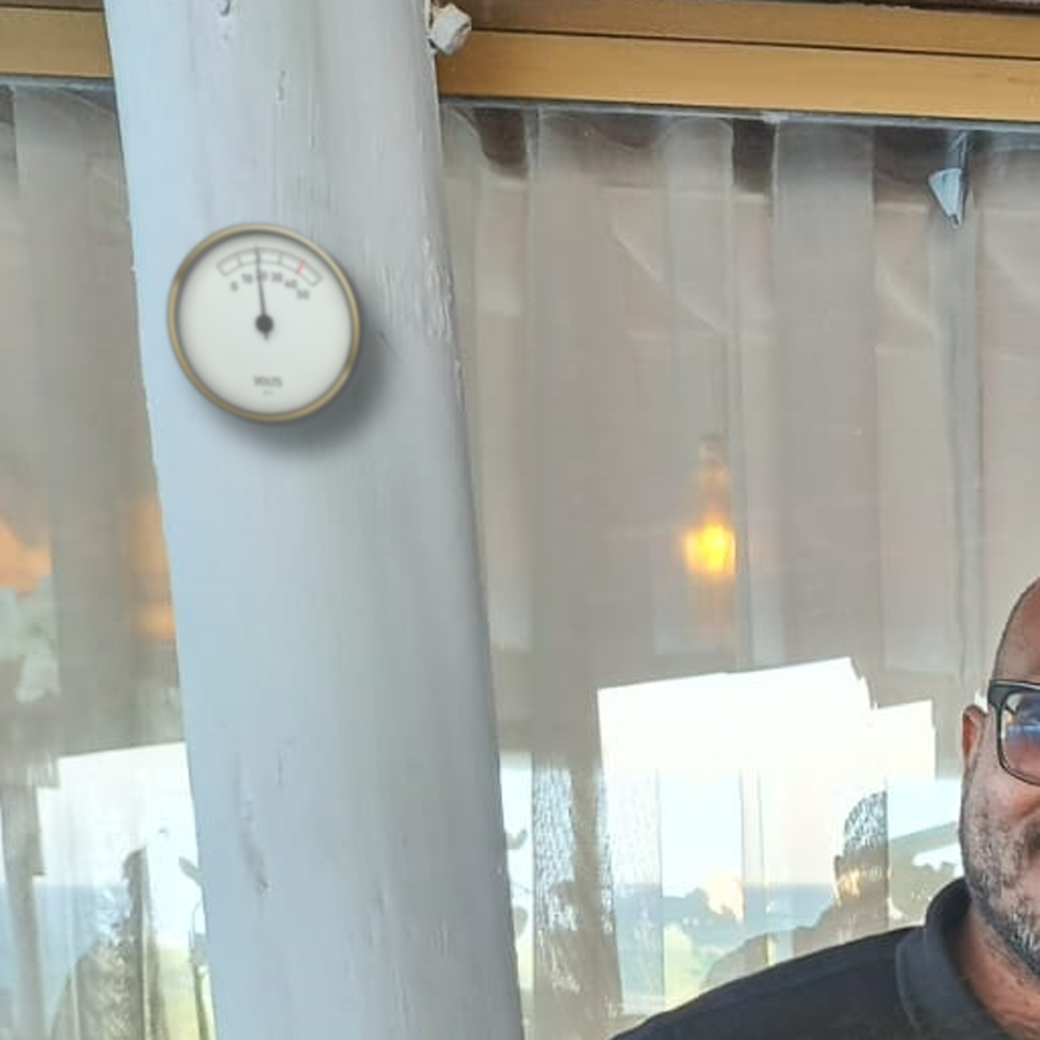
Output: 20
